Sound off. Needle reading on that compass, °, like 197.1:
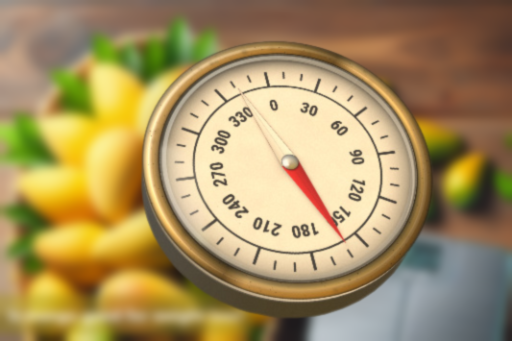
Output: 160
